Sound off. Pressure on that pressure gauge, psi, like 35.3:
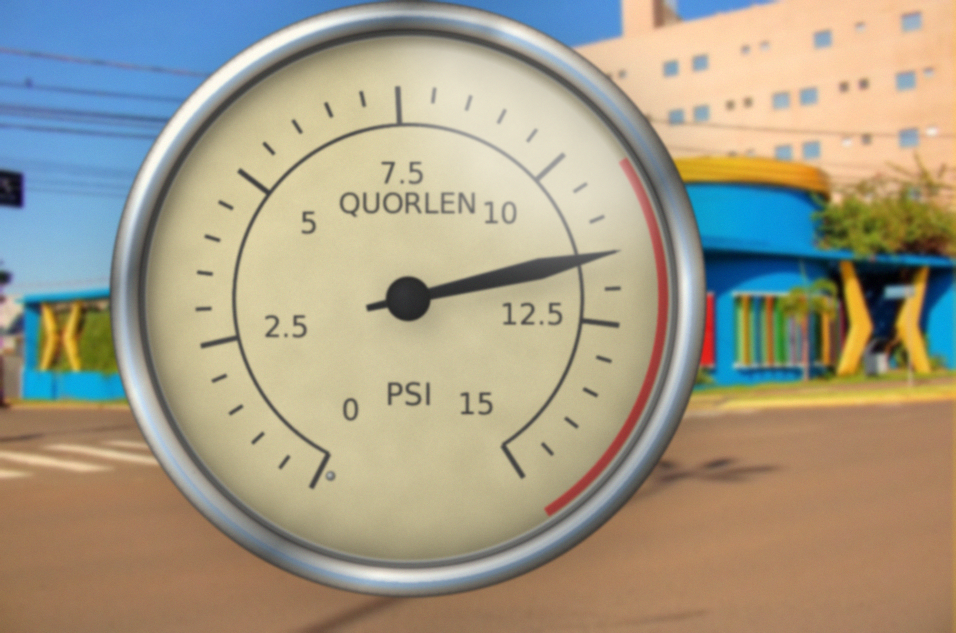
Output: 11.5
